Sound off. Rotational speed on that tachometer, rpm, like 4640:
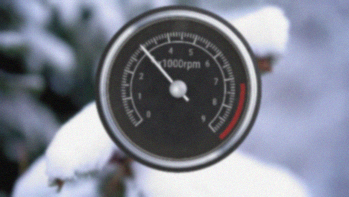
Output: 3000
